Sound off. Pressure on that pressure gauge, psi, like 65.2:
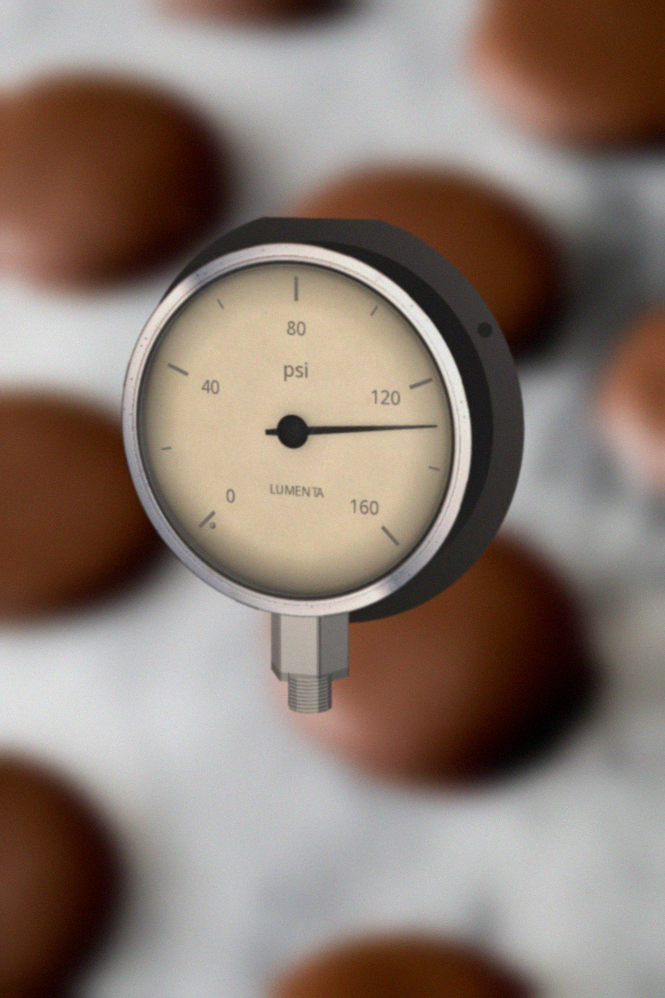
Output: 130
